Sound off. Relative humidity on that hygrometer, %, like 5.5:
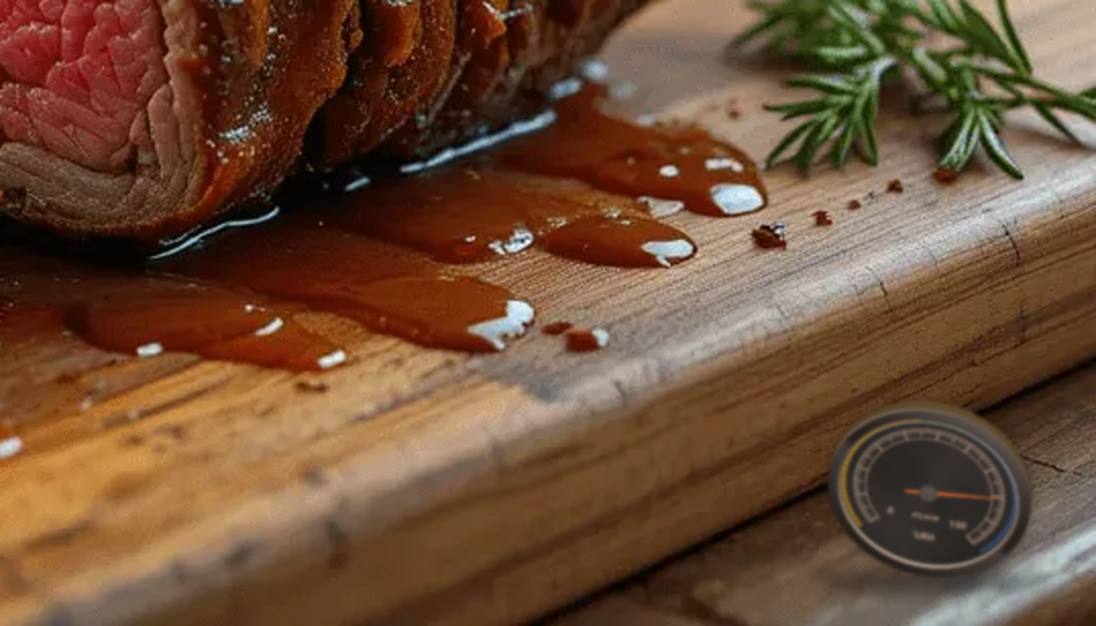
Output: 80
